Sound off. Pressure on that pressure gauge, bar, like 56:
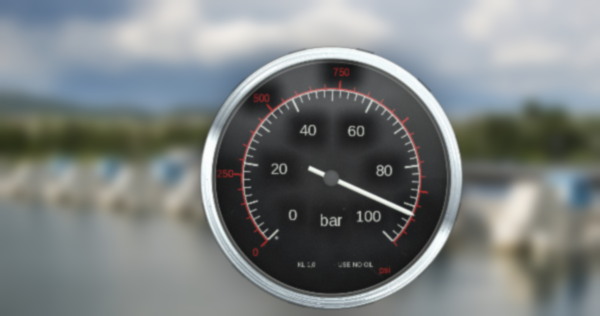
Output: 92
